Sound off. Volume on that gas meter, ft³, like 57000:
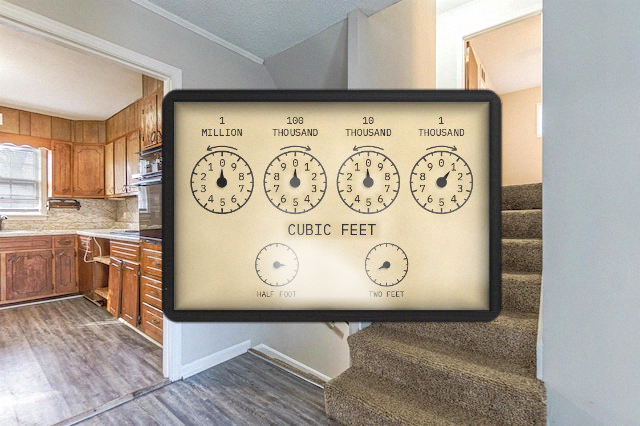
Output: 100
